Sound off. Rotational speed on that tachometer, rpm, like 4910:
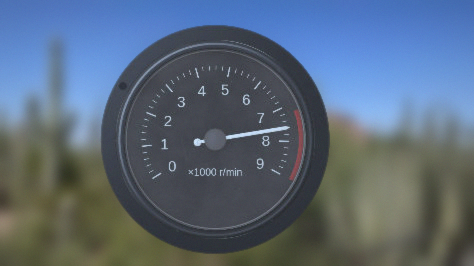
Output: 7600
